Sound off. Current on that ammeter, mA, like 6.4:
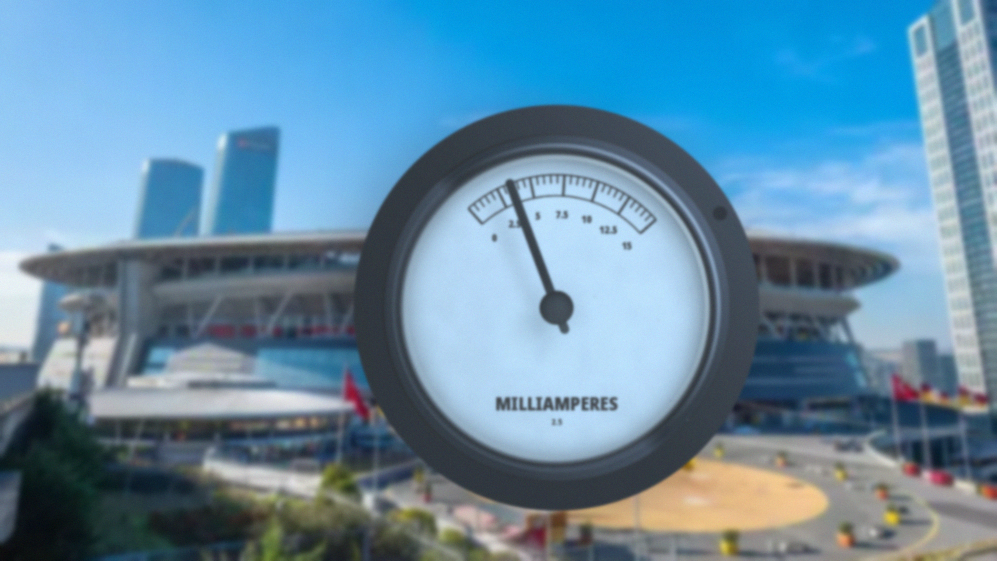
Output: 3.5
